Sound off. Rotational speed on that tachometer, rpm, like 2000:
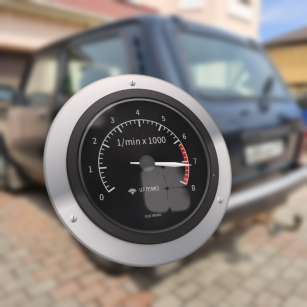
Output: 7200
